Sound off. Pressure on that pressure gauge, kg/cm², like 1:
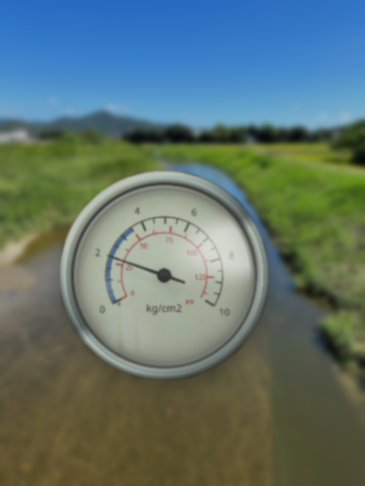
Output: 2
